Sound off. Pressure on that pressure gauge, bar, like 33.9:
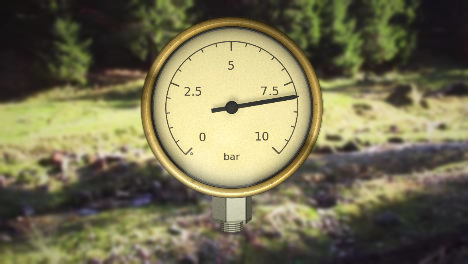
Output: 8
